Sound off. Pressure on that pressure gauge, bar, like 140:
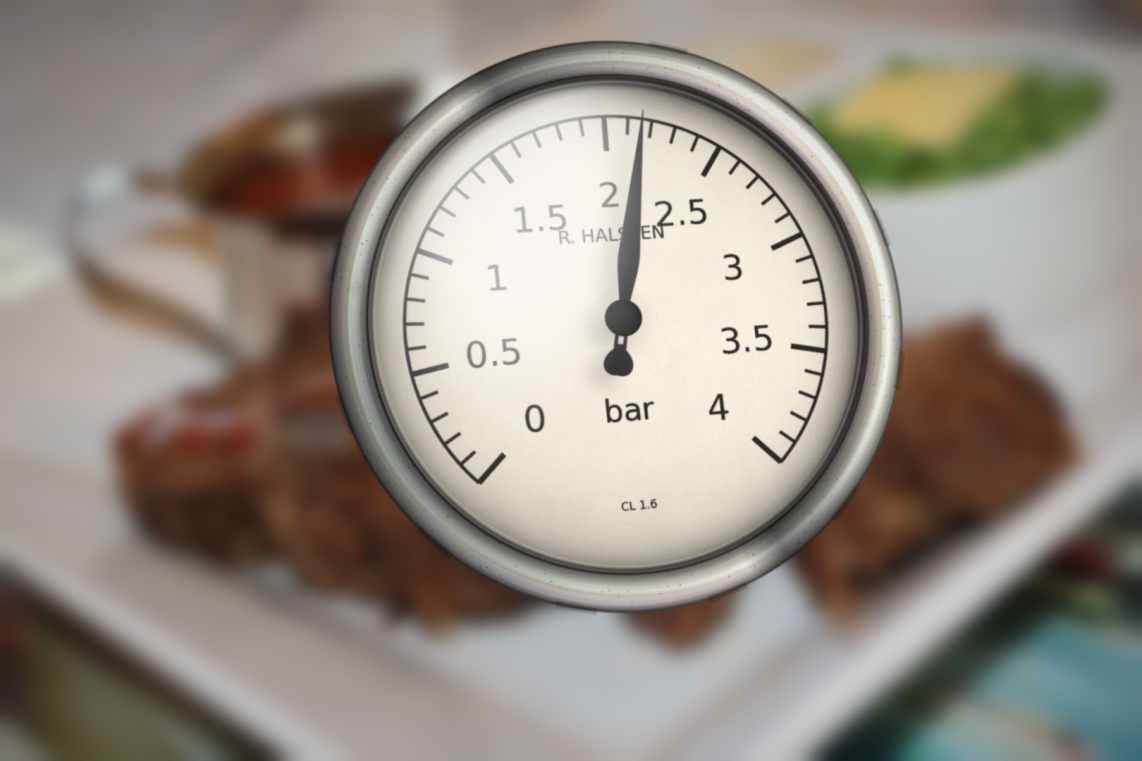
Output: 2.15
